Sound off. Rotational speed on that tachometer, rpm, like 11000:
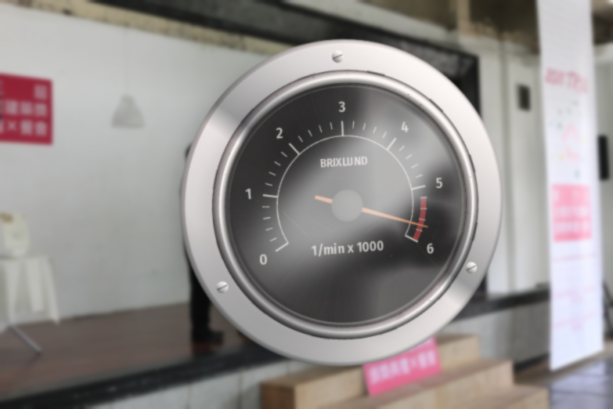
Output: 5700
